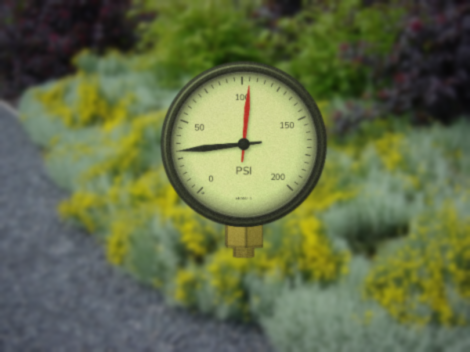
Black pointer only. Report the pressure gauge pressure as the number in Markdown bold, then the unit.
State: **30** psi
